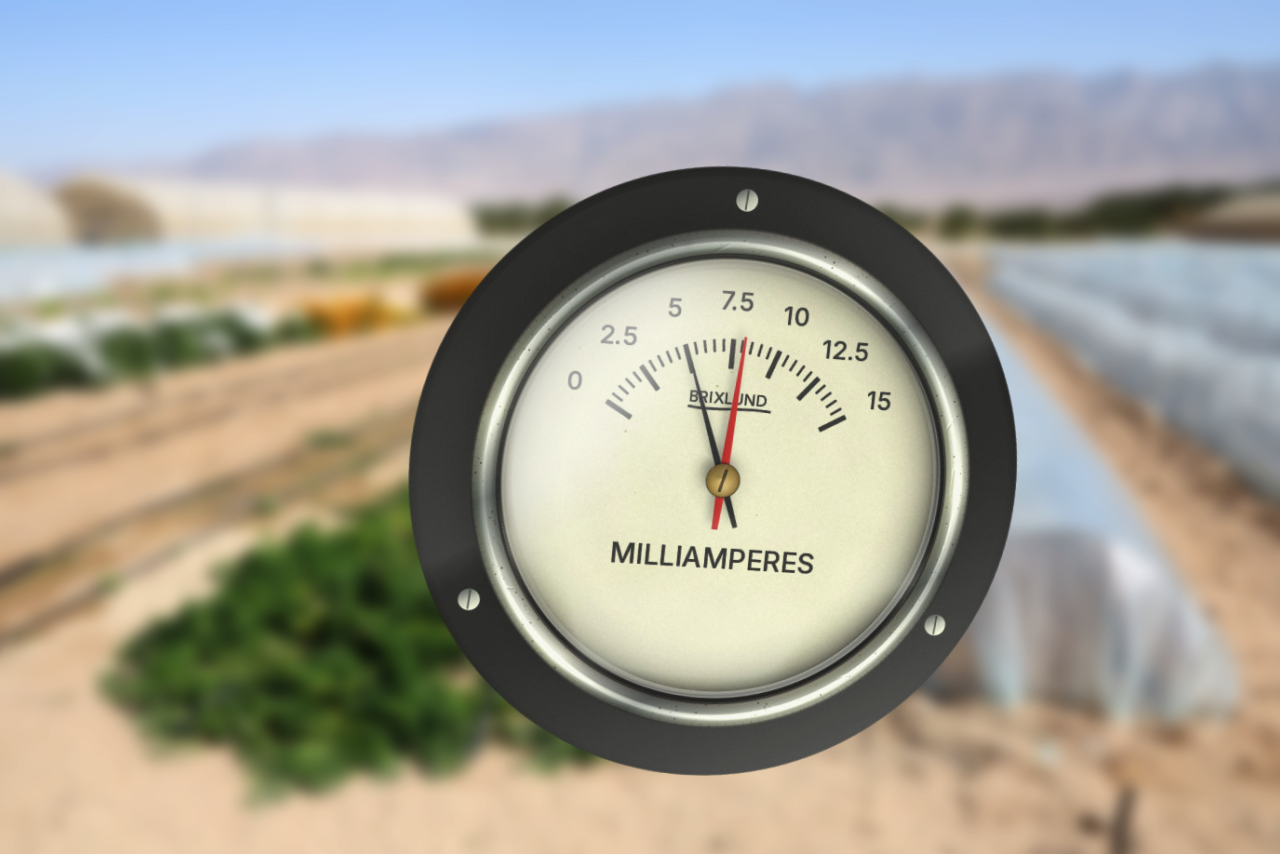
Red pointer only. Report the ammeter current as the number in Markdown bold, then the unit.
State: **8** mA
